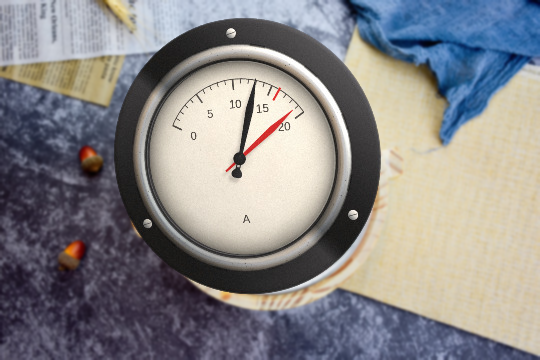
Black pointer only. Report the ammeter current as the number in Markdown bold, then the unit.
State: **13** A
